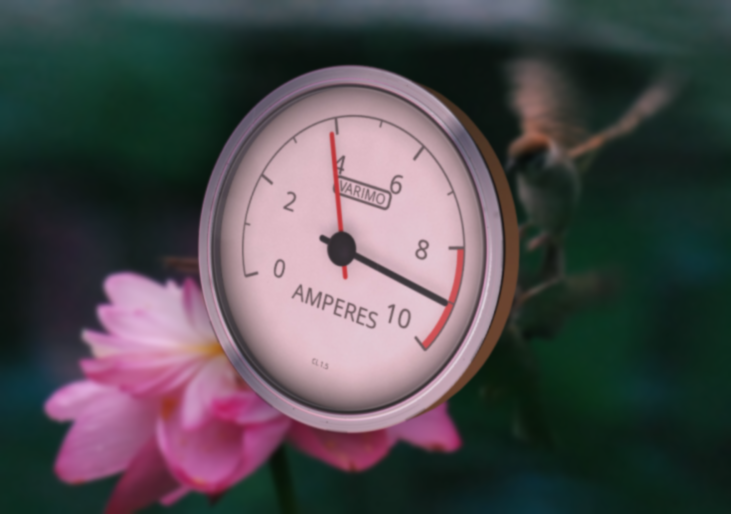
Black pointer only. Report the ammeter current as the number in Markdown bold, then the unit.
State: **9** A
